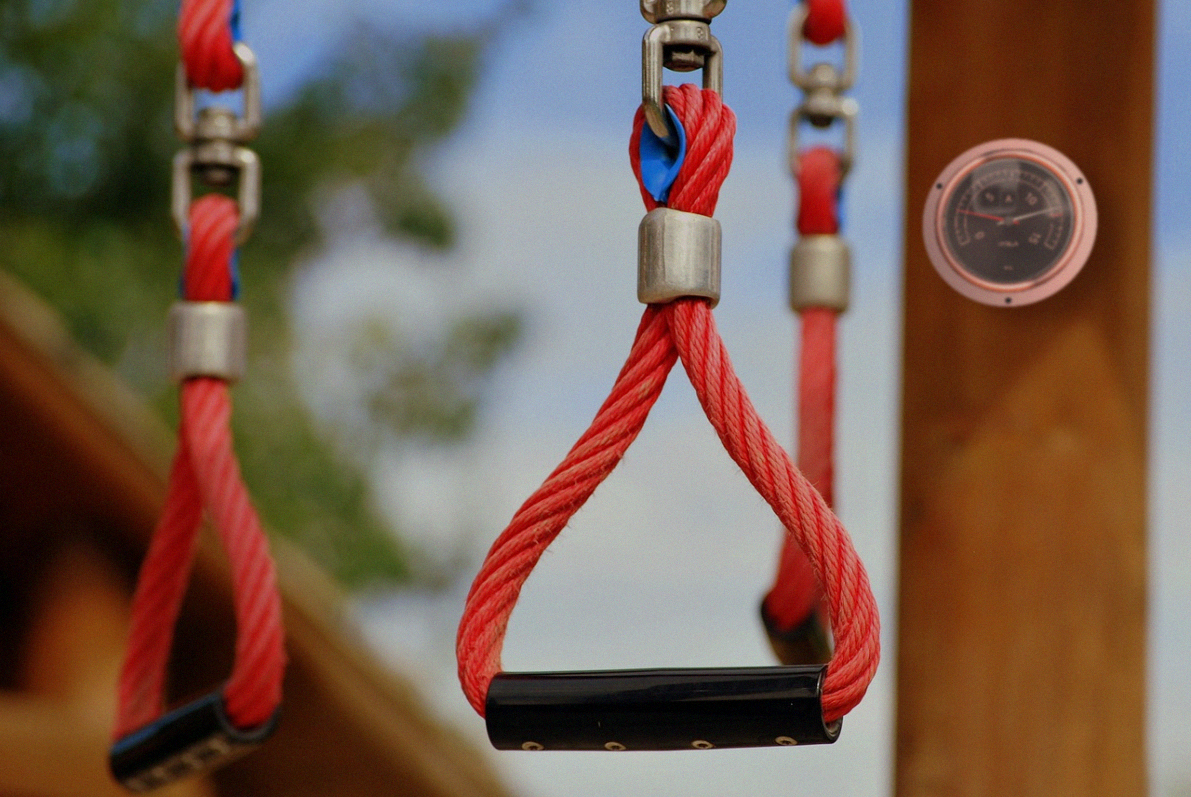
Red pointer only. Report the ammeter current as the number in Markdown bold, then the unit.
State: **2.5** A
